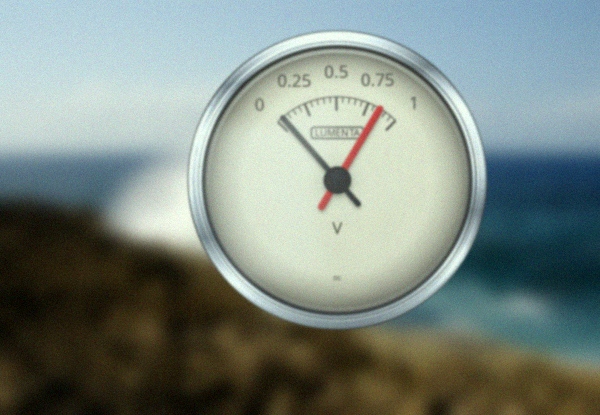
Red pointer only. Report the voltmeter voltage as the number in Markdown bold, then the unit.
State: **0.85** V
